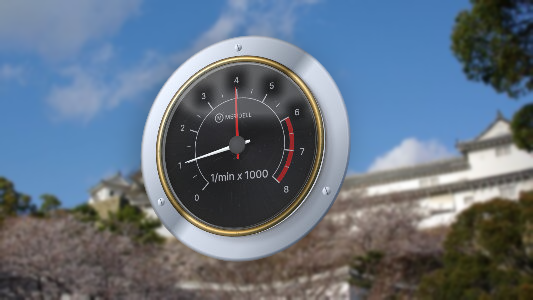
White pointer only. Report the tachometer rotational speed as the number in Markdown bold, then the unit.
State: **1000** rpm
